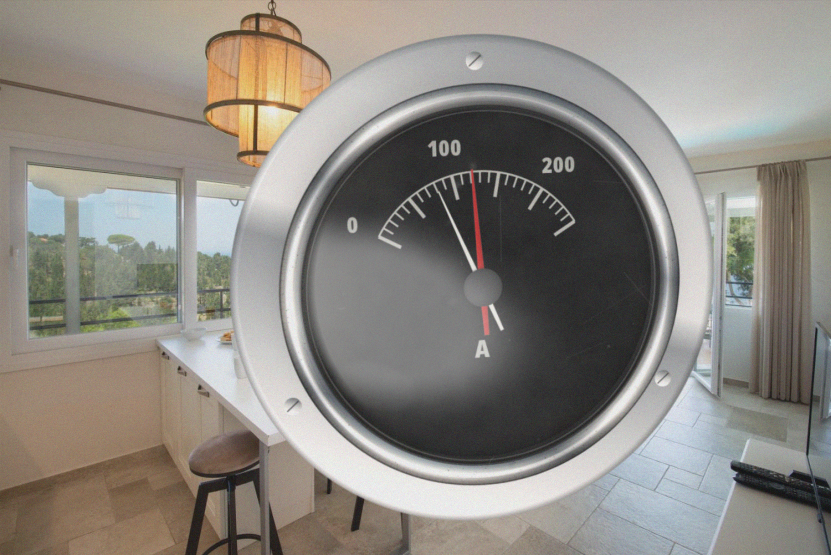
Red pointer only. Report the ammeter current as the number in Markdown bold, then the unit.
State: **120** A
